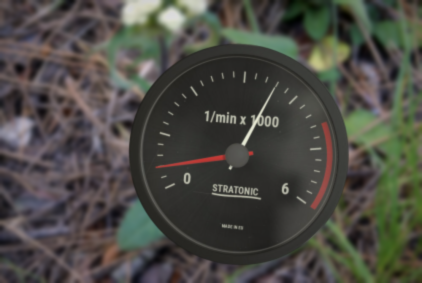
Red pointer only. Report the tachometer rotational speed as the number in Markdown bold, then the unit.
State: **400** rpm
